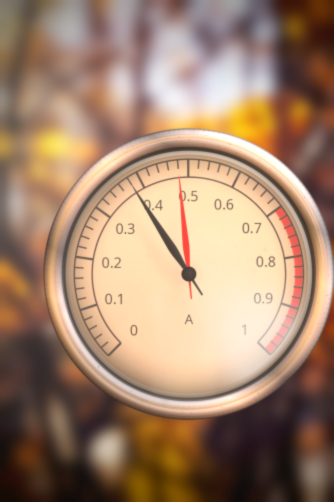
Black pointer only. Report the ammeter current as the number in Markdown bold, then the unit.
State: **0.38** A
